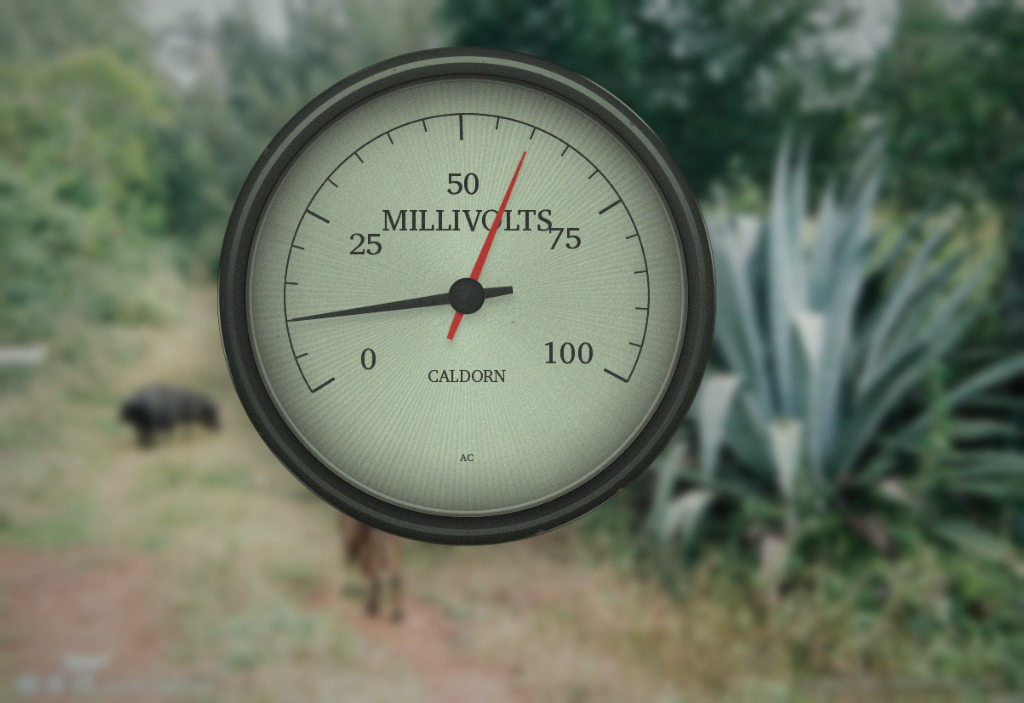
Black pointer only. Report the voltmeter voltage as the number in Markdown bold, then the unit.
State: **10** mV
